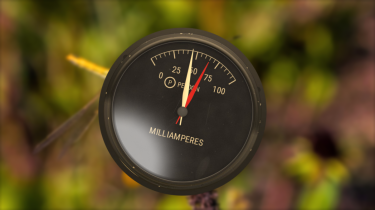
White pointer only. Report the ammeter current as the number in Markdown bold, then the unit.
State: **45** mA
